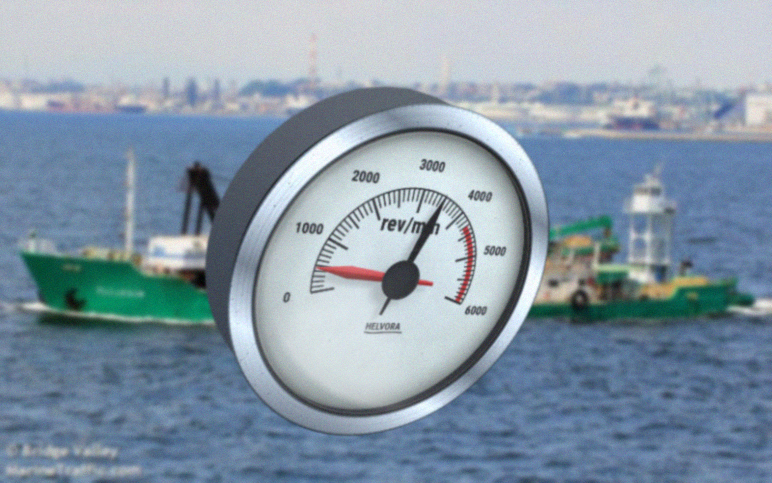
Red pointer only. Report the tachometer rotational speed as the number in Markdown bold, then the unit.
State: **500** rpm
